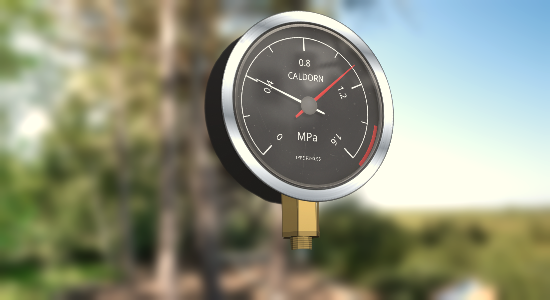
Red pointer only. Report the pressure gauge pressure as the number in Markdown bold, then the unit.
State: **1.1** MPa
